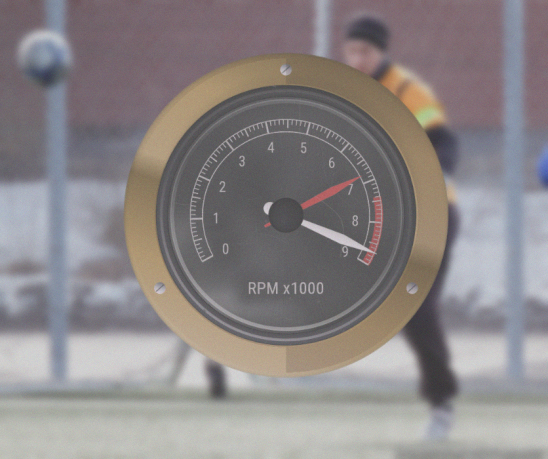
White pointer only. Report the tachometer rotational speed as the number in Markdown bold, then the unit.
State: **8700** rpm
